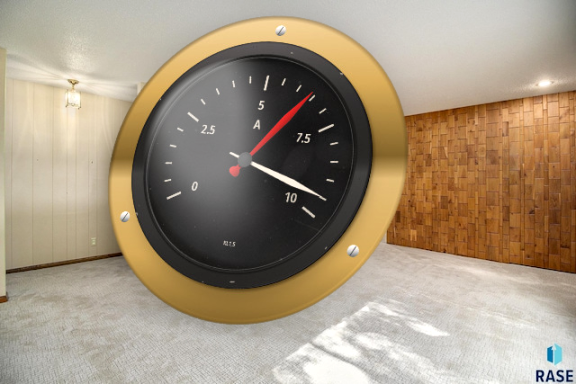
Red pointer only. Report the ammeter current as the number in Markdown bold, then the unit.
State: **6.5** A
